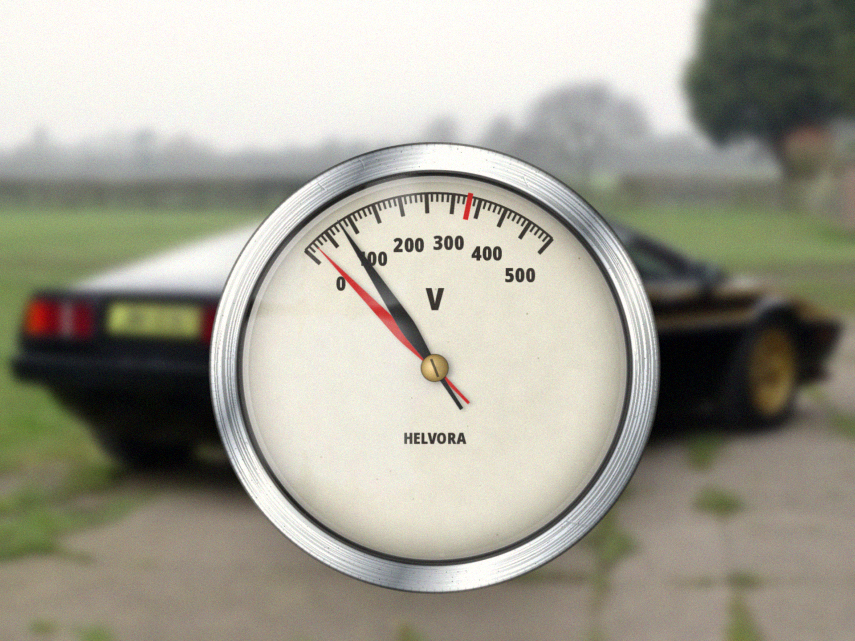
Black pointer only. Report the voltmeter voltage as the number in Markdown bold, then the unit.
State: **80** V
